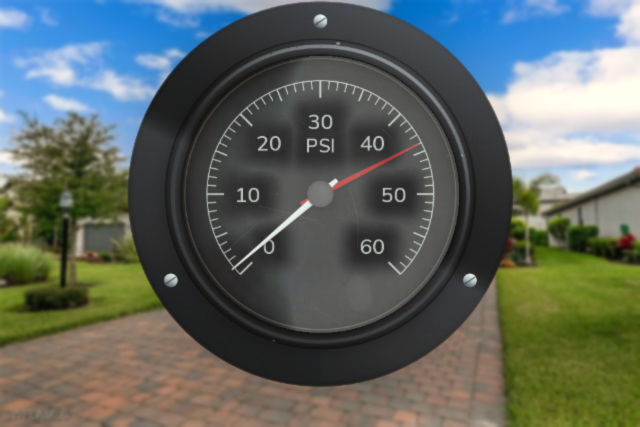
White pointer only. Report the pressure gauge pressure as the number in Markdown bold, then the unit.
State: **1** psi
